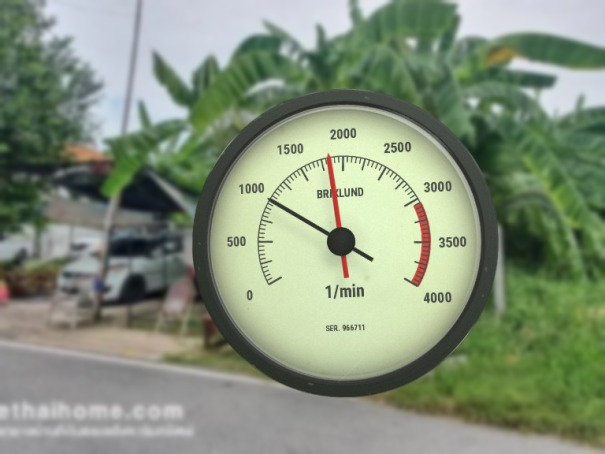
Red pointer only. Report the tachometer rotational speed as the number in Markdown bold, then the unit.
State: **1850** rpm
